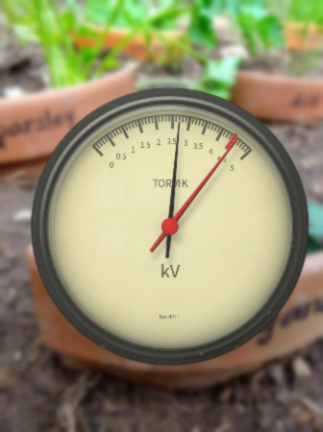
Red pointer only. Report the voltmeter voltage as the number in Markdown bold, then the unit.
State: **4.5** kV
